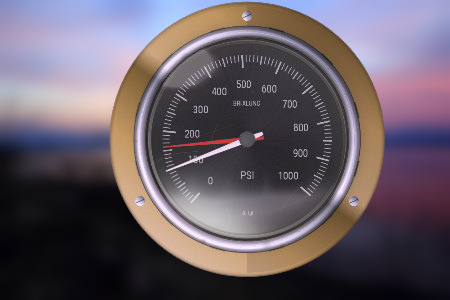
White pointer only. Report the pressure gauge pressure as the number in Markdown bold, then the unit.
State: **100** psi
